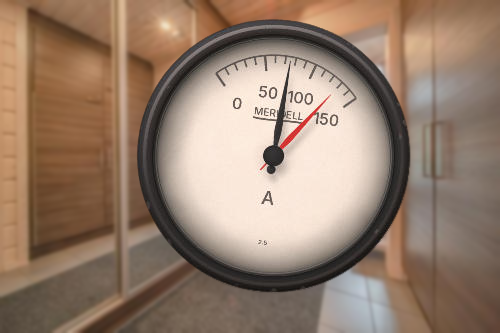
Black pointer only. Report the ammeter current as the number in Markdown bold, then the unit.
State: **75** A
